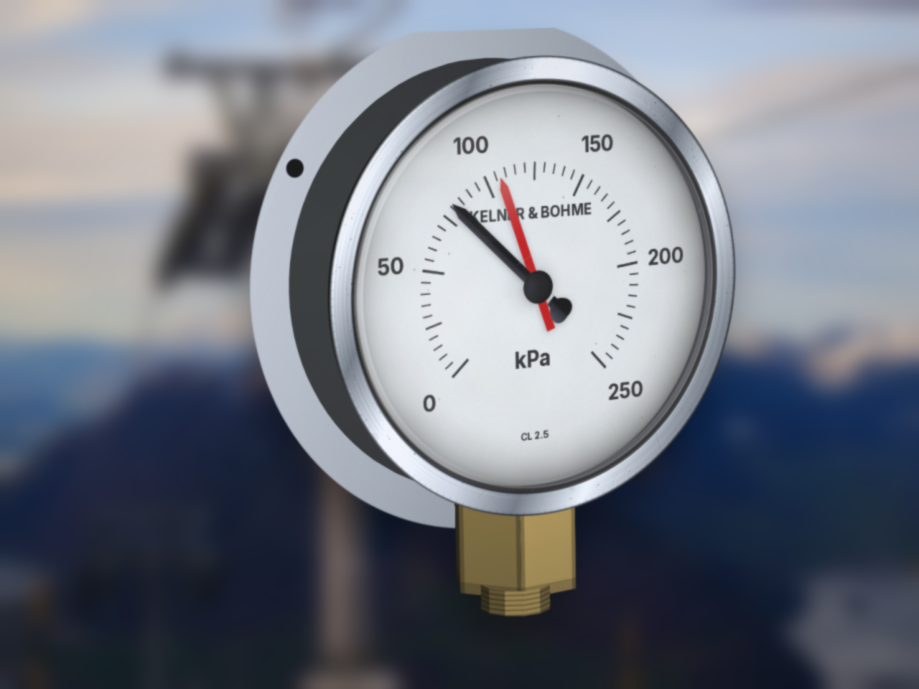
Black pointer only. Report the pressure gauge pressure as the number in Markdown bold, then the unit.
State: **80** kPa
